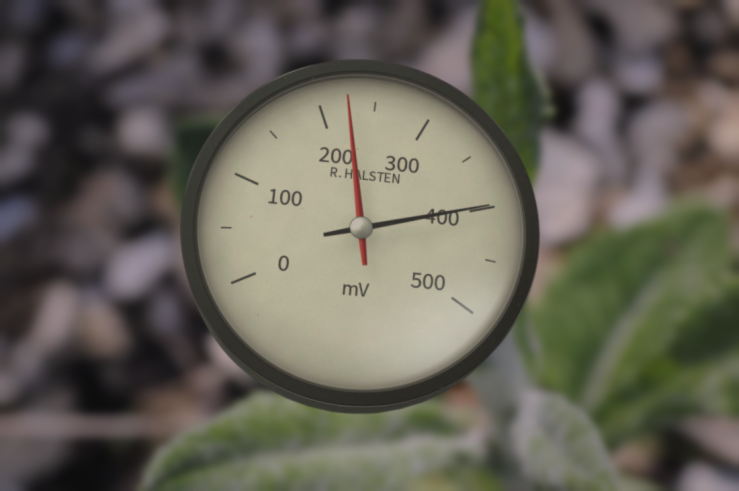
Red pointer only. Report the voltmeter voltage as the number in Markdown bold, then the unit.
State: **225** mV
